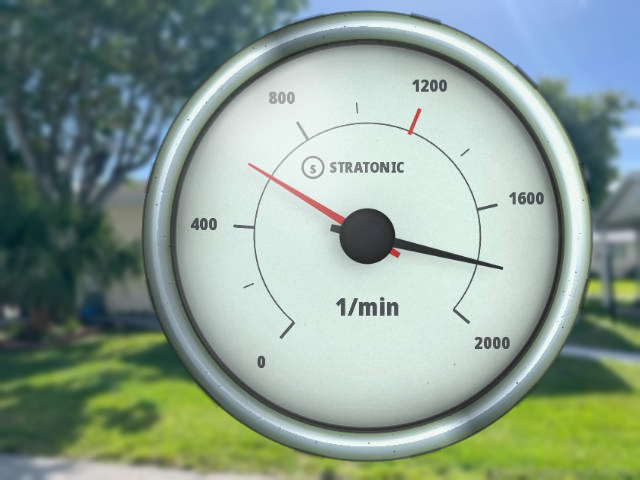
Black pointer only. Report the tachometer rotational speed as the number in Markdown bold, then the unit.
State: **1800** rpm
